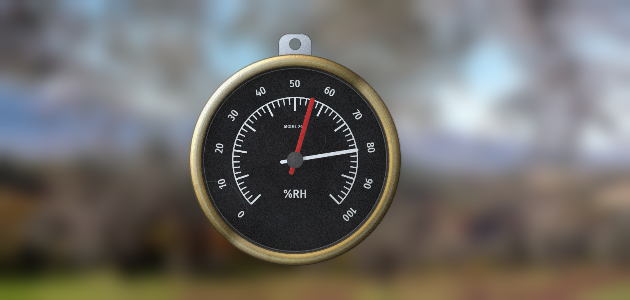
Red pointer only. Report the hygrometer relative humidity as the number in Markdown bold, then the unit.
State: **56** %
